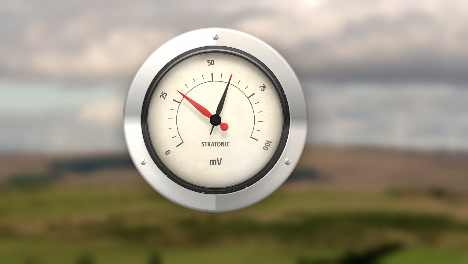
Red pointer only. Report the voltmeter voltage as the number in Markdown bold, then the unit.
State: **30** mV
